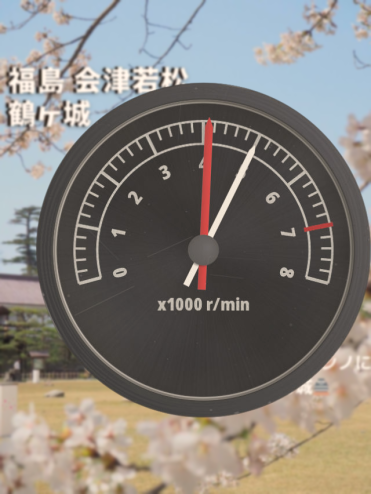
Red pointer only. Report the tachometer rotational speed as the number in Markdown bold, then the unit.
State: **4100** rpm
